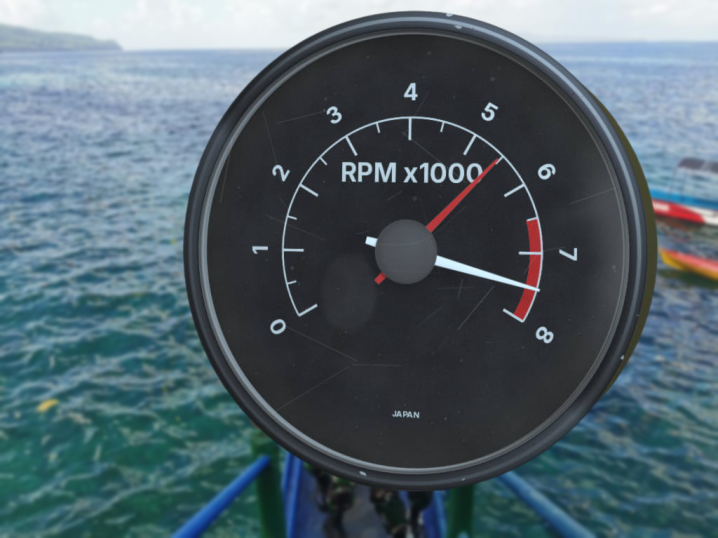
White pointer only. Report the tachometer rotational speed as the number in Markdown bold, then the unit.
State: **7500** rpm
